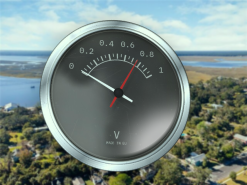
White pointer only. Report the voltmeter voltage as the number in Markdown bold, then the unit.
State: **0** V
